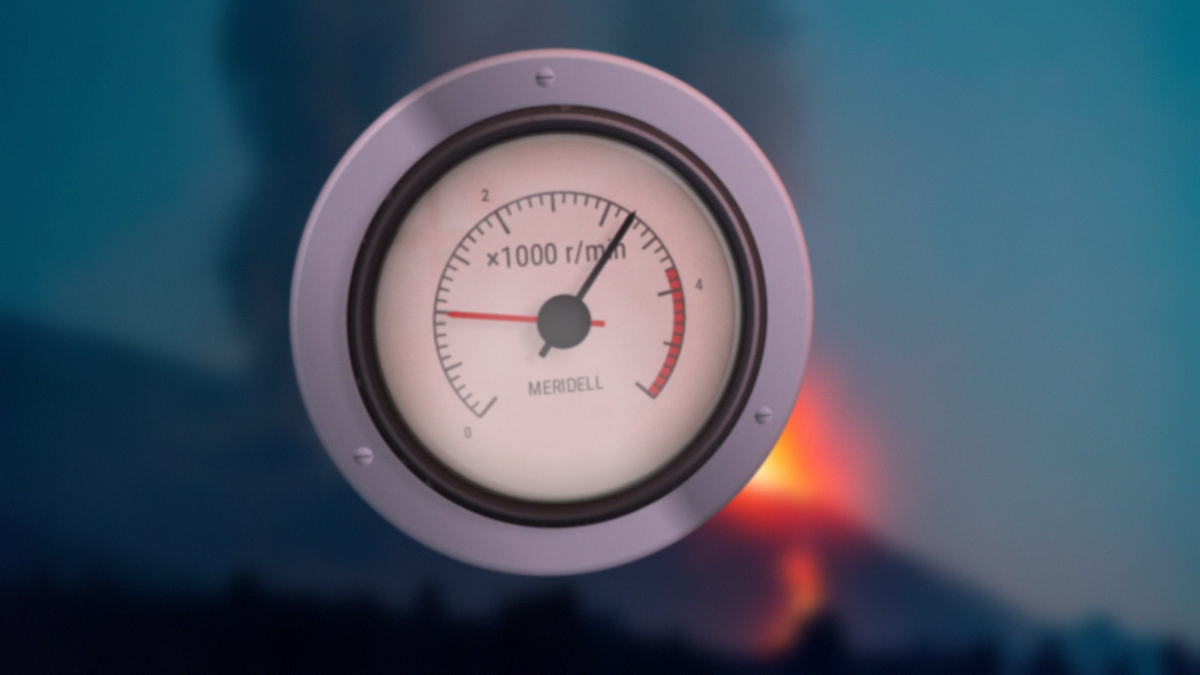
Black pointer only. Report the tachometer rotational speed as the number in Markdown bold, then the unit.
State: **3200** rpm
